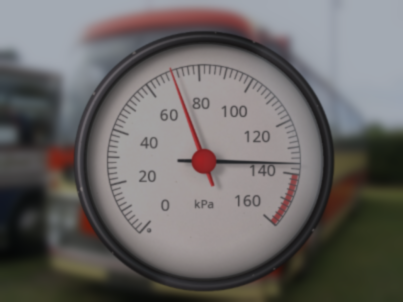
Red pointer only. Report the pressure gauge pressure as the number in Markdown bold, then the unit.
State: **70** kPa
